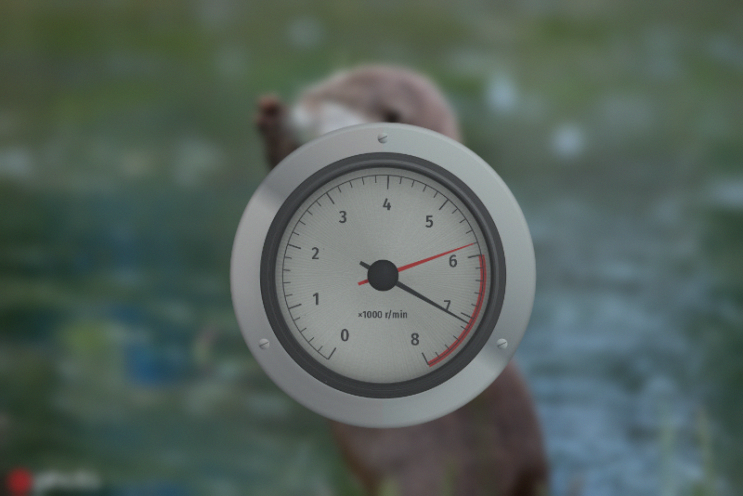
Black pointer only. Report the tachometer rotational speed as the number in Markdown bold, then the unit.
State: **7100** rpm
